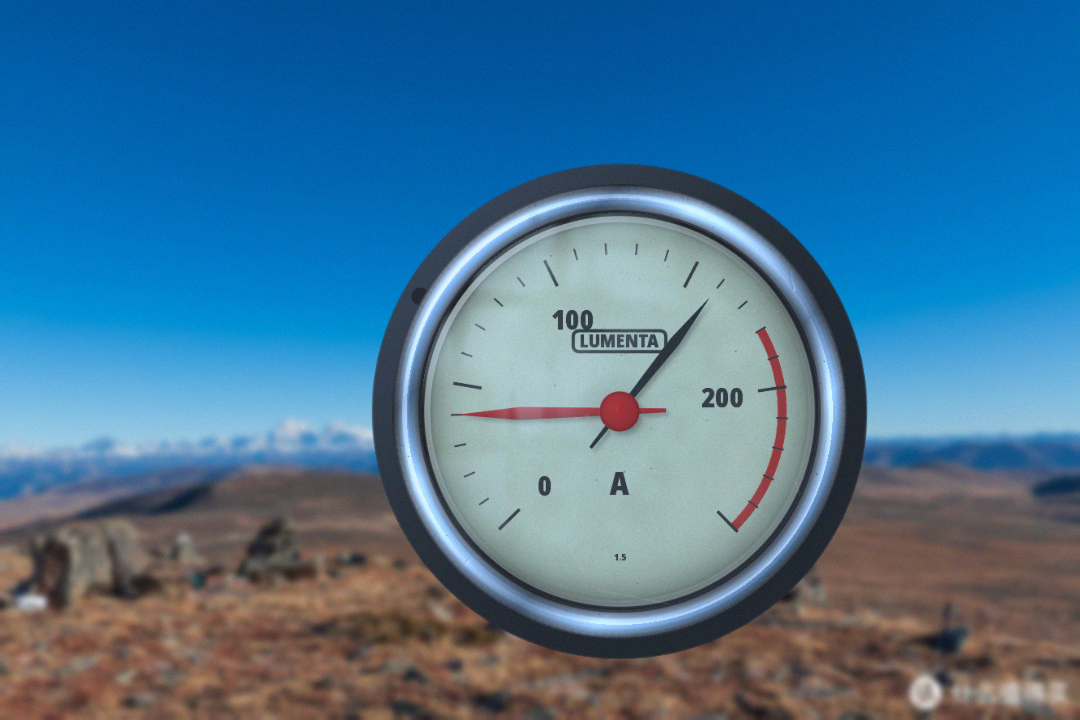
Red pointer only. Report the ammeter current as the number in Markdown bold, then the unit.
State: **40** A
